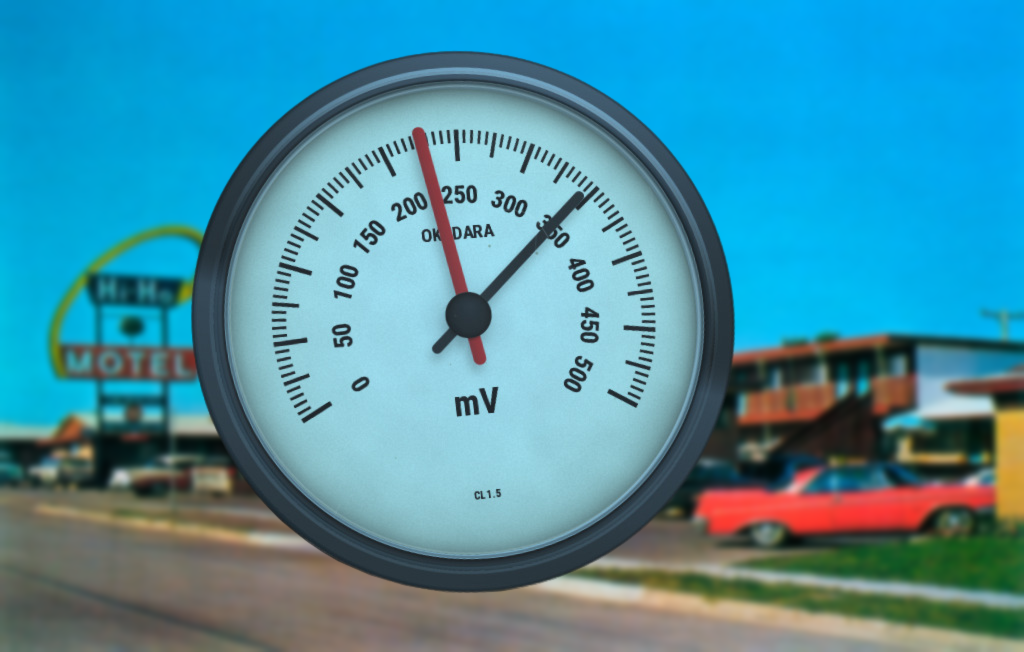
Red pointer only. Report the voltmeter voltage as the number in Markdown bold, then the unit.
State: **225** mV
